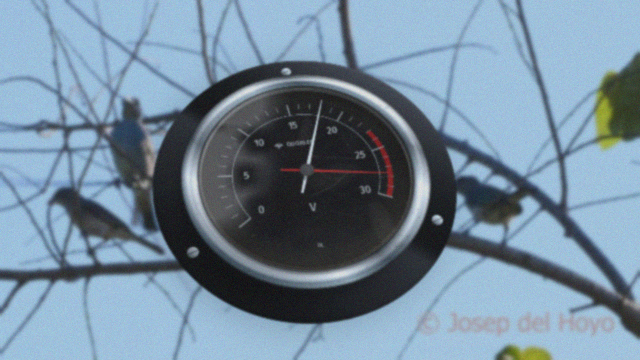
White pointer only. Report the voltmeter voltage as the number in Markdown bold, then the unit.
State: **18** V
